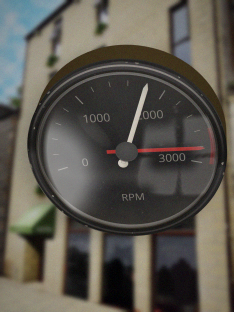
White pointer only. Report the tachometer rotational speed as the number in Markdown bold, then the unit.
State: **1800** rpm
